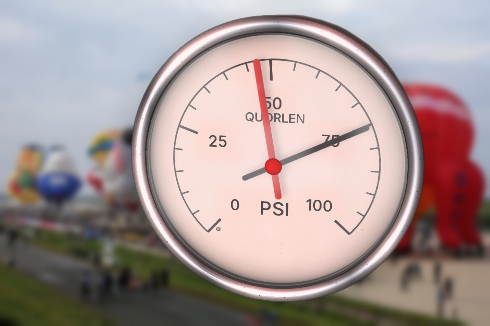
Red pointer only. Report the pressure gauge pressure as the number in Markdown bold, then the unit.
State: **47.5** psi
